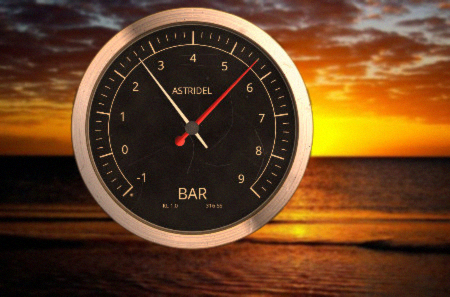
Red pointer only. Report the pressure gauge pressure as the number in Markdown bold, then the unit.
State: **5.6** bar
